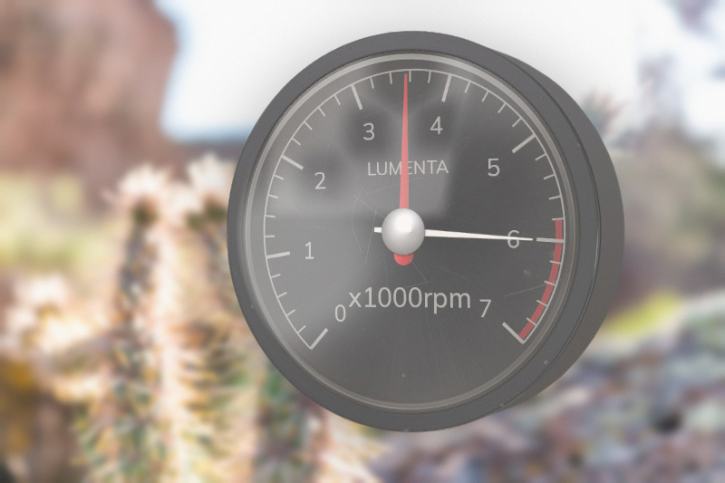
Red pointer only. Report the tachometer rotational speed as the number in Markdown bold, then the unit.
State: **3600** rpm
